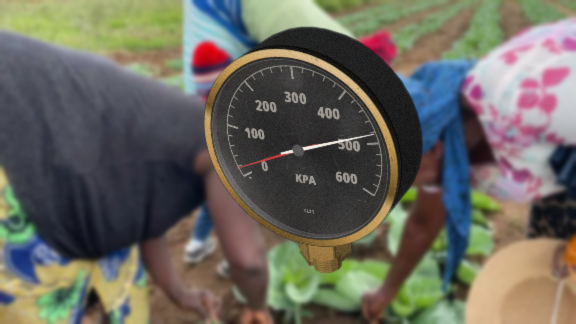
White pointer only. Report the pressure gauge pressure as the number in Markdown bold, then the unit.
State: **480** kPa
